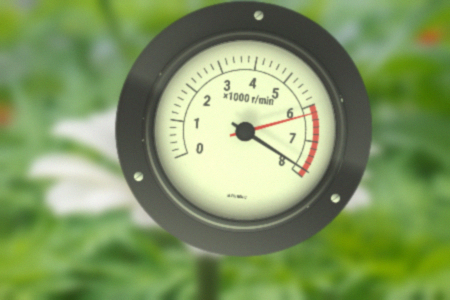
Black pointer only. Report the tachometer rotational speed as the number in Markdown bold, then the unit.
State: **7800** rpm
